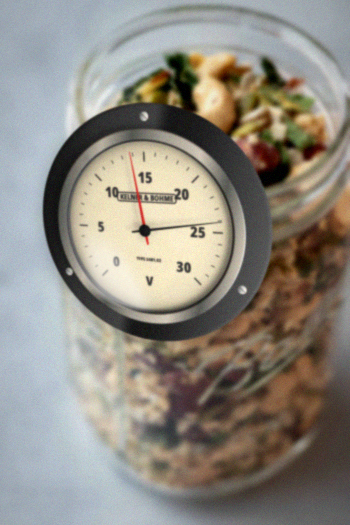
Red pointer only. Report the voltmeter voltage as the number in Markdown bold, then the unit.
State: **14** V
